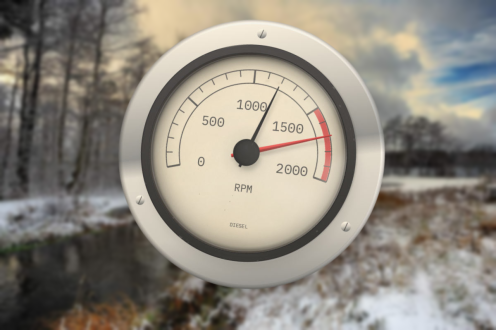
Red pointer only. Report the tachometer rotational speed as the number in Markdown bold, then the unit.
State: **1700** rpm
